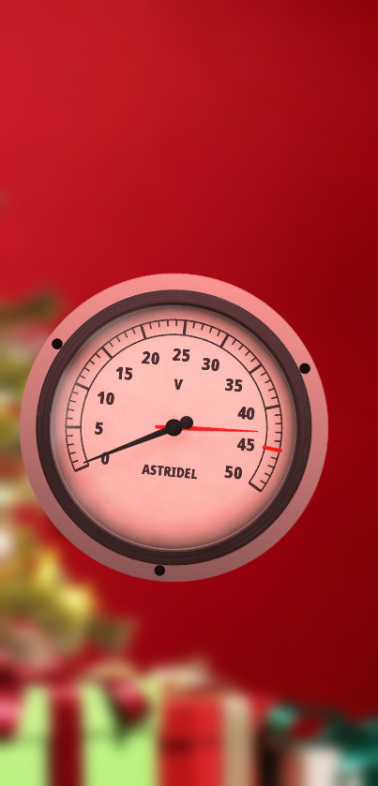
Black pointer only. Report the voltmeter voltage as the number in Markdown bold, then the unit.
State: **0.5** V
